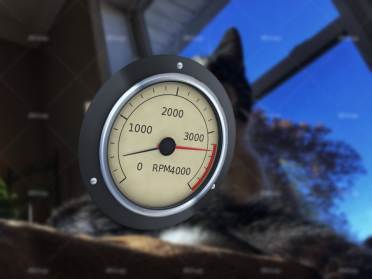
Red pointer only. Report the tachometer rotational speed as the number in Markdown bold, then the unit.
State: **3300** rpm
